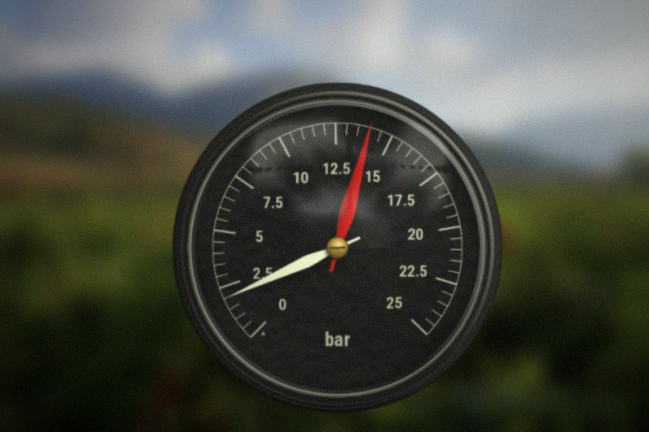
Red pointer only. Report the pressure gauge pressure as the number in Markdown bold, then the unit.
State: **14** bar
